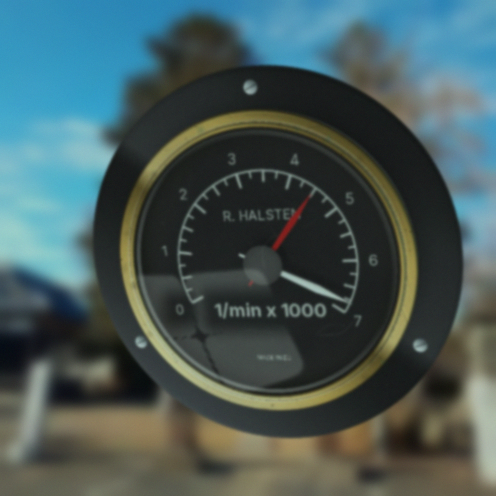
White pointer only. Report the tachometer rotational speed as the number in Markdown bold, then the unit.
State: **6750** rpm
